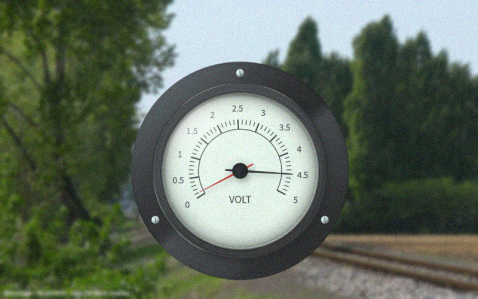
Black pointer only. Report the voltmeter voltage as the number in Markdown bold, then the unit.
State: **4.5** V
